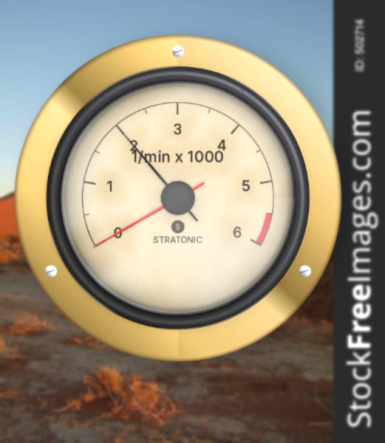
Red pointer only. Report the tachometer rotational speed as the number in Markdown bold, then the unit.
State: **0** rpm
